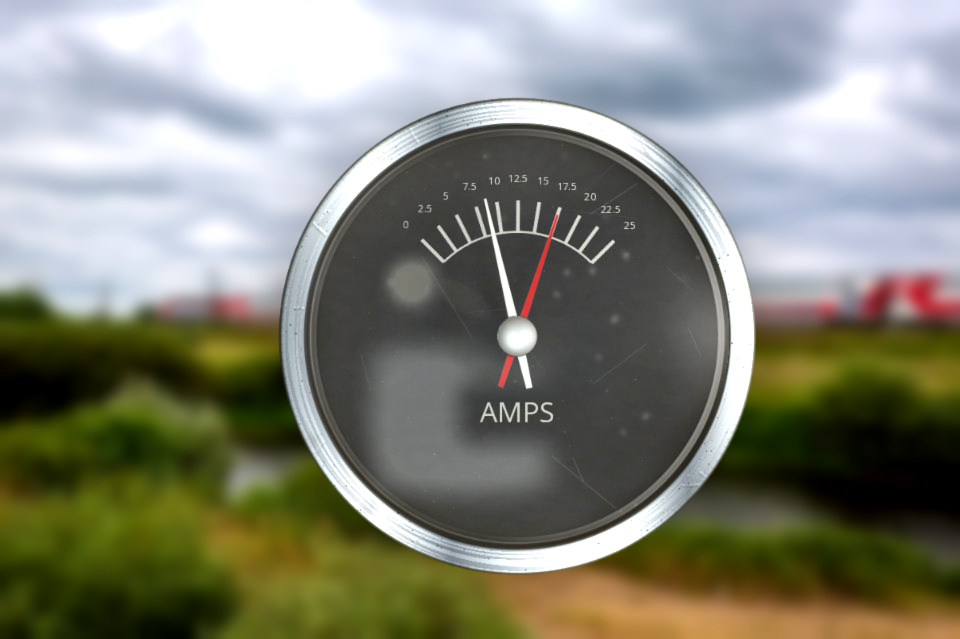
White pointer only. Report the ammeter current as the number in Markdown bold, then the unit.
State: **8.75** A
